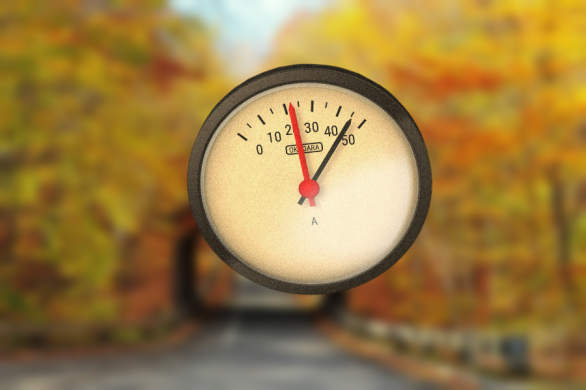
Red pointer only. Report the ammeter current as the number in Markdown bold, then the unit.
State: **22.5** A
